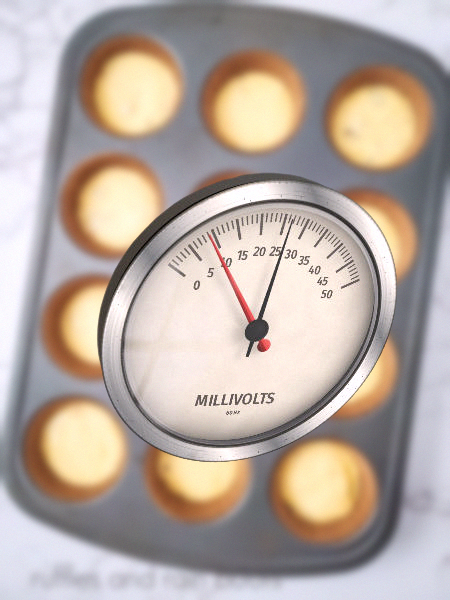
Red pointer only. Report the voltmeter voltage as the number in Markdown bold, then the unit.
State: **9** mV
